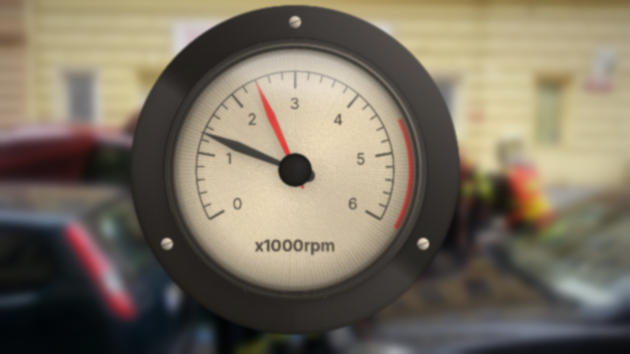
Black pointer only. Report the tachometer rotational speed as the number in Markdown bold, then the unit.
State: **1300** rpm
